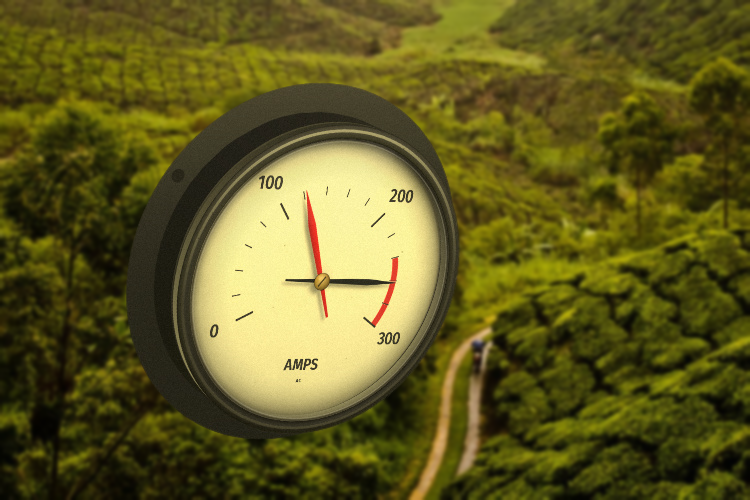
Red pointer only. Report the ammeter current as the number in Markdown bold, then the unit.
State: **120** A
